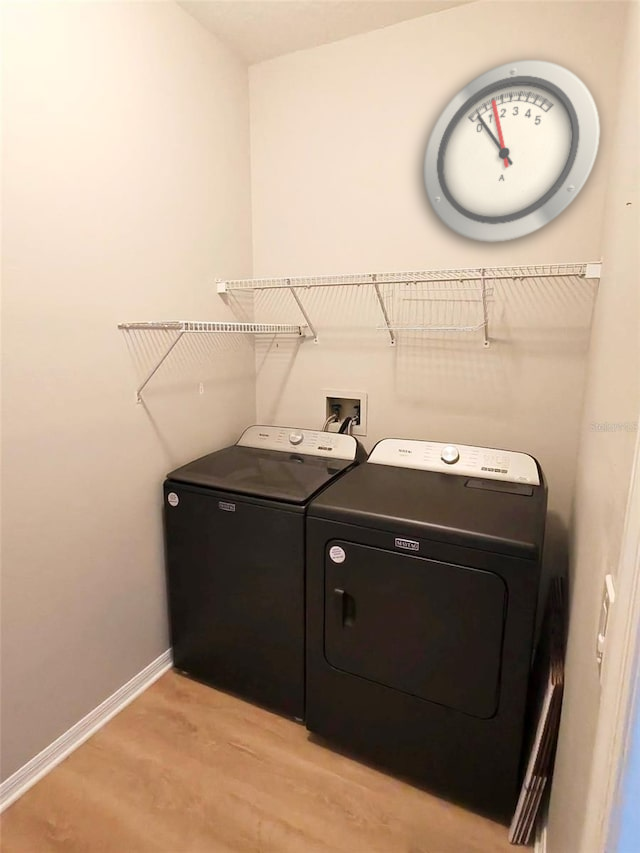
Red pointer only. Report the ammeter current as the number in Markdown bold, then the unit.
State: **1.5** A
